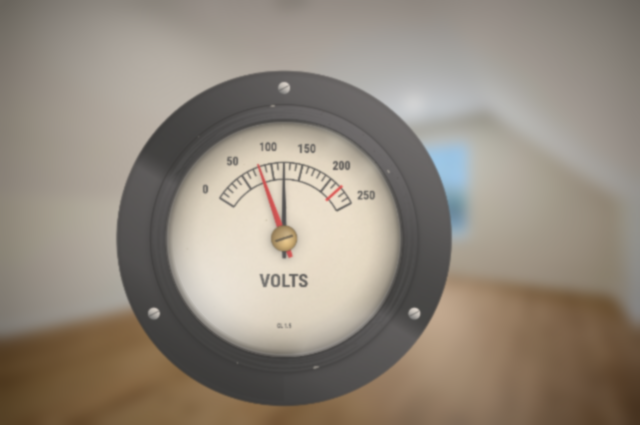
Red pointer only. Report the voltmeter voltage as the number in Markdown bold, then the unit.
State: **80** V
